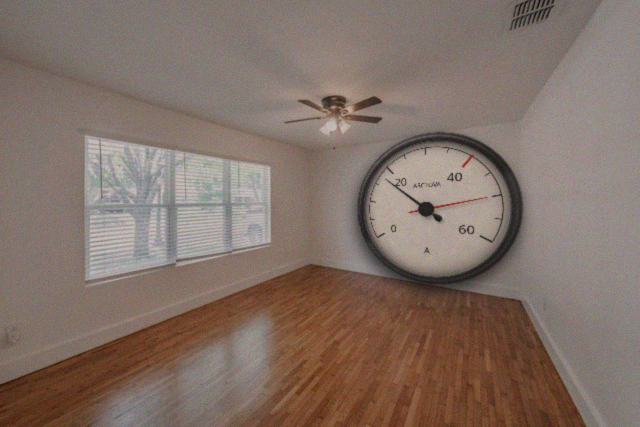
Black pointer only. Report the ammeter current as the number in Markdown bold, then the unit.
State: **17.5** A
